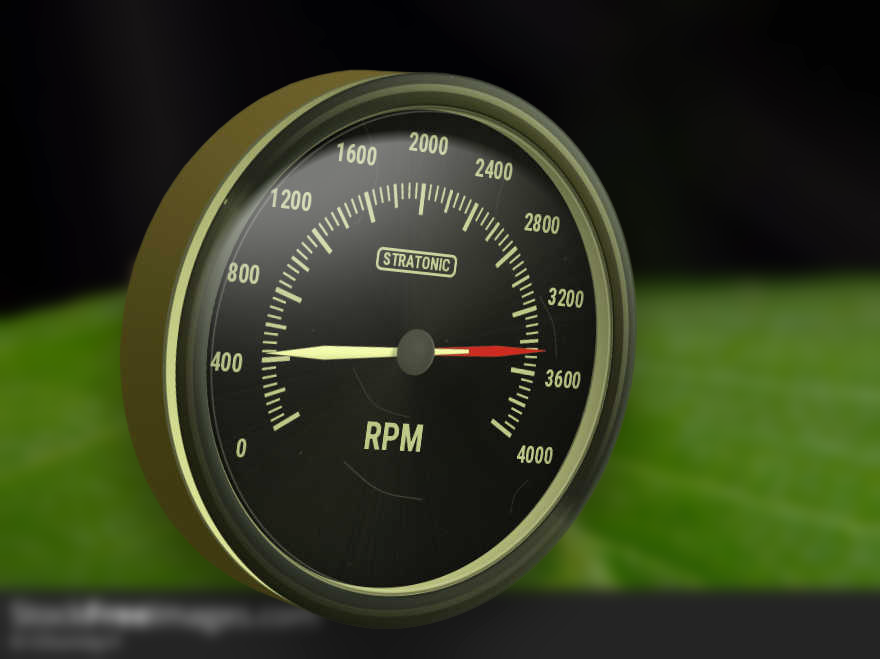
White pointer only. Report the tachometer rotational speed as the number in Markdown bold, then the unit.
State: **450** rpm
